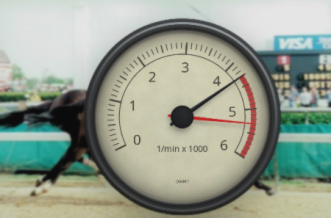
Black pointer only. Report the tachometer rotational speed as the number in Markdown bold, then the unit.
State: **4300** rpm
